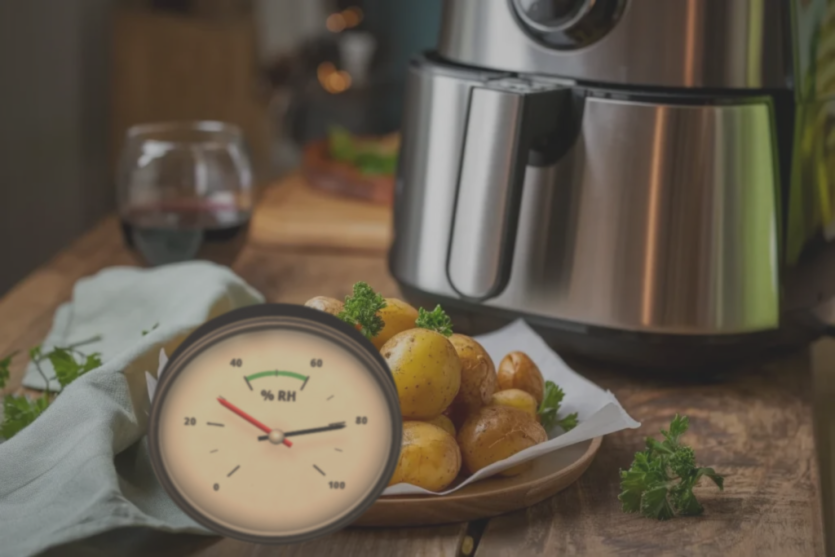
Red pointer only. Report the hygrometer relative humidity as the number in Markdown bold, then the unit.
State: **30** %
